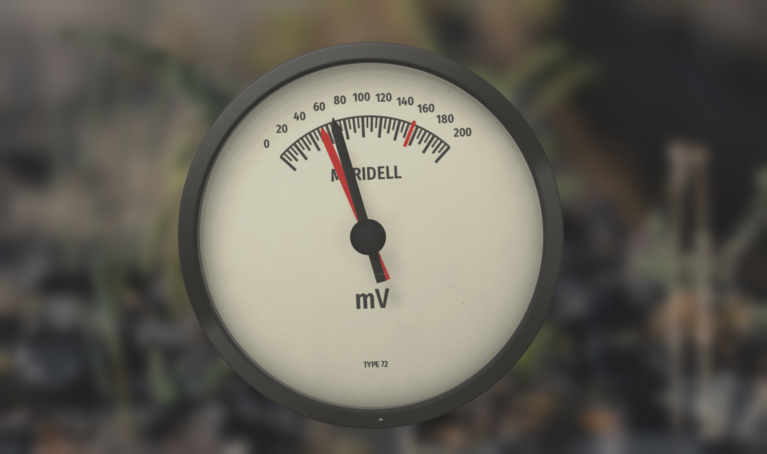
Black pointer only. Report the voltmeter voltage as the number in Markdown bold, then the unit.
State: **70** mV
